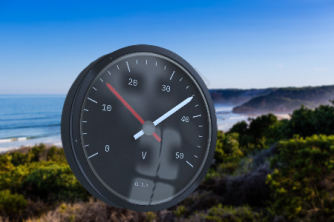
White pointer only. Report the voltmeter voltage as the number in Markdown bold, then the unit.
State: **36** V
